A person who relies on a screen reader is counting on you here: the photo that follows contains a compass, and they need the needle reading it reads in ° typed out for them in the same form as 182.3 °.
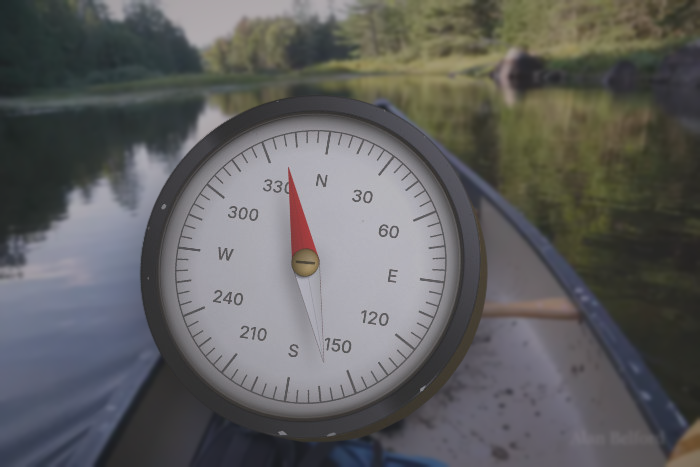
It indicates 340 °
